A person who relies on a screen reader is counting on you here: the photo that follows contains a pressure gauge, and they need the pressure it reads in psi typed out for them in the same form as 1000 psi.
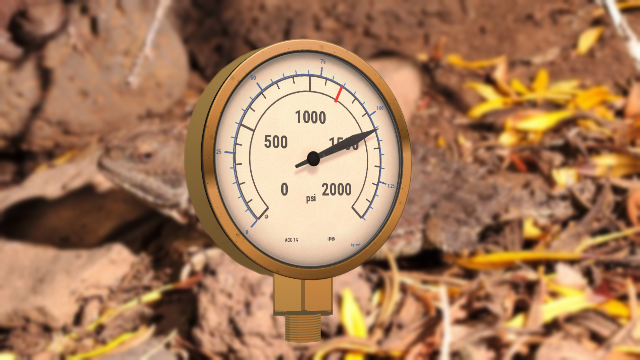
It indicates 1500 psi
